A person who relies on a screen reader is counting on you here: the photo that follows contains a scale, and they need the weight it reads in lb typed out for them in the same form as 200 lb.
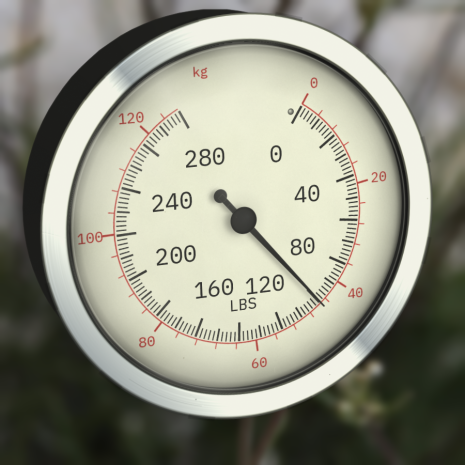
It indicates 100 lb
